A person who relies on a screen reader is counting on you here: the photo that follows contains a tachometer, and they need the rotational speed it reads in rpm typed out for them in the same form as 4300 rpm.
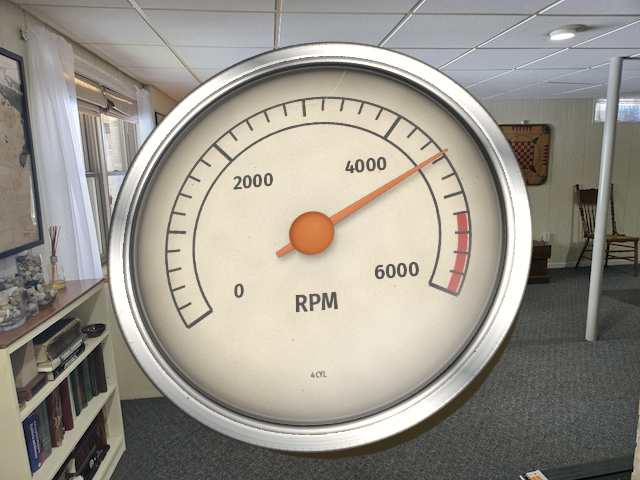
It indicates 4600 rpm
